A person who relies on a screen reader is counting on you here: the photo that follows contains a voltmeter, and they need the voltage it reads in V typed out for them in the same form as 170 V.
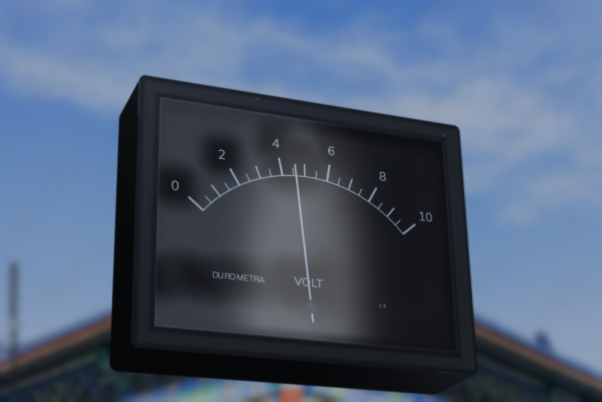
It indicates 4.5 V
